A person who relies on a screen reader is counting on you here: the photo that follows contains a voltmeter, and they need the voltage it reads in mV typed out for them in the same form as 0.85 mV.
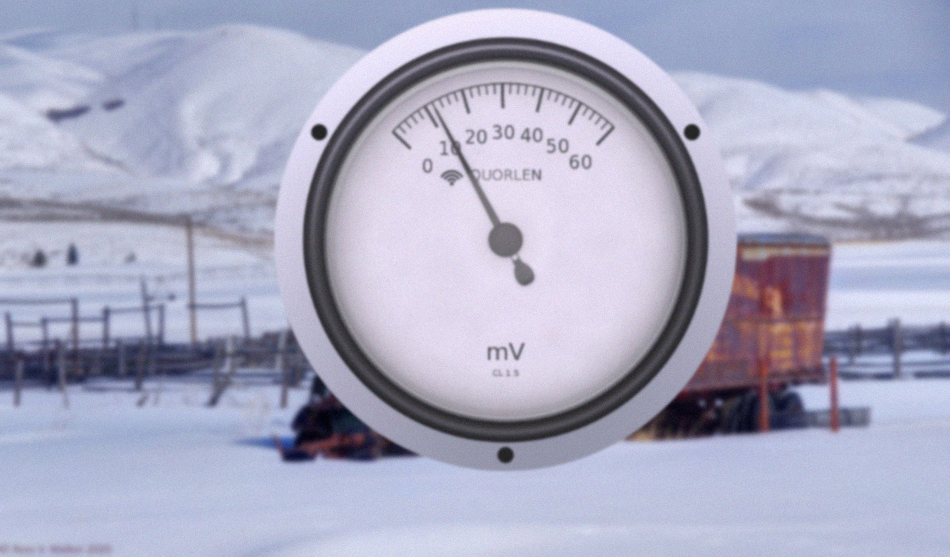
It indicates 12 mV
